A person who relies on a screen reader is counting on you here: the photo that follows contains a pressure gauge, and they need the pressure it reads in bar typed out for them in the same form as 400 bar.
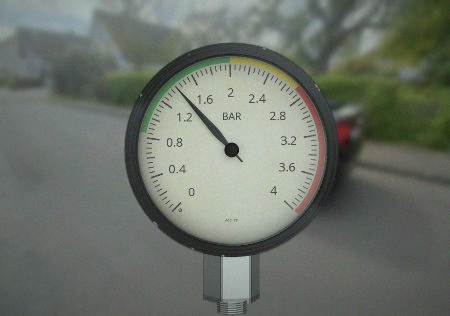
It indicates 1.4 bar
